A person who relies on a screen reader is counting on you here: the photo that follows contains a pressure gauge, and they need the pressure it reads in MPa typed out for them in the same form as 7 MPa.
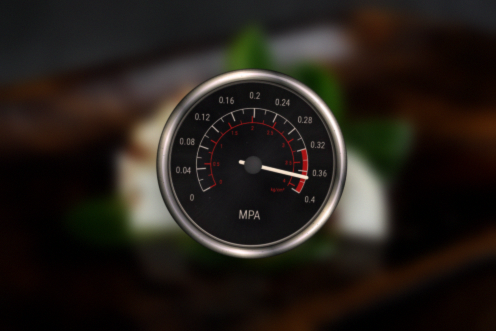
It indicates 0.37 MPa
